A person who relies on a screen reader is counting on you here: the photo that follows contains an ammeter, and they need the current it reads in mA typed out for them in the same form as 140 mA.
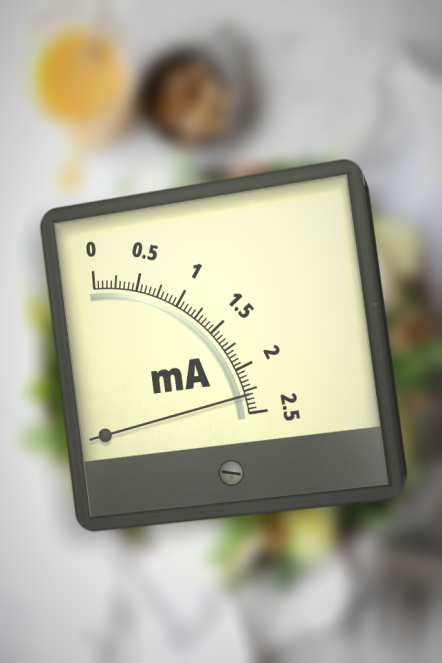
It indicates 2.3 mA
